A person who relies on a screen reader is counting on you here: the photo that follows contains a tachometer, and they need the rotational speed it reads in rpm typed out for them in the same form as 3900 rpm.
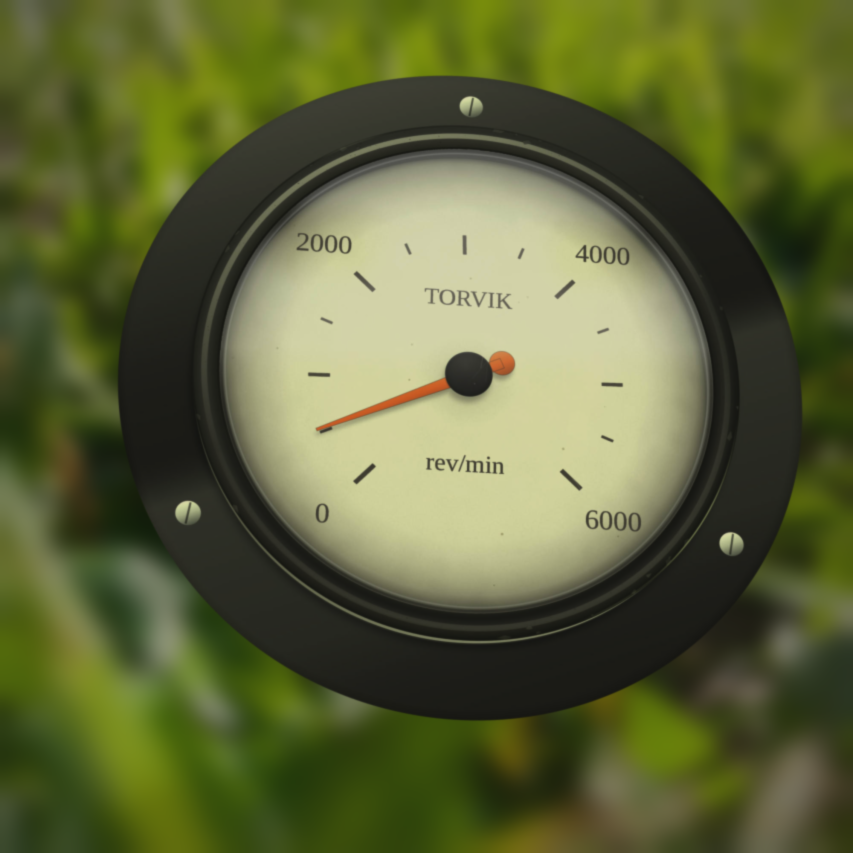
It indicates 500 rpm
